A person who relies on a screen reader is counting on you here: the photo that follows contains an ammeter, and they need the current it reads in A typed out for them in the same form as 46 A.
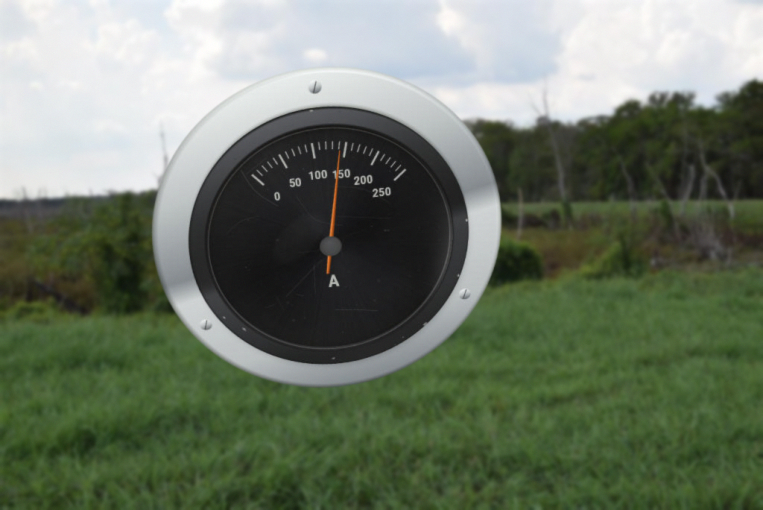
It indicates 140 A
